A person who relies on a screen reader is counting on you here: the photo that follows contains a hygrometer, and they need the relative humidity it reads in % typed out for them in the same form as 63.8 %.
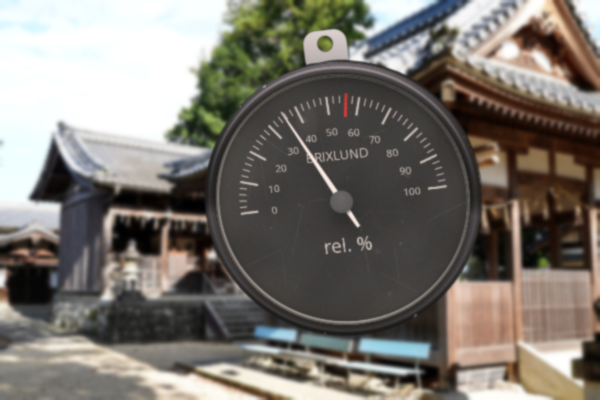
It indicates 36 %
